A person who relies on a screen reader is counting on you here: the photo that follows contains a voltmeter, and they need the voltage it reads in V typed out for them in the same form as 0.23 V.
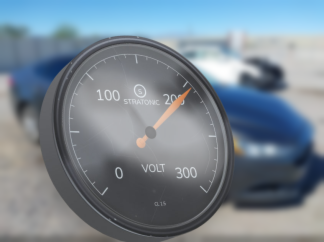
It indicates 205 V
